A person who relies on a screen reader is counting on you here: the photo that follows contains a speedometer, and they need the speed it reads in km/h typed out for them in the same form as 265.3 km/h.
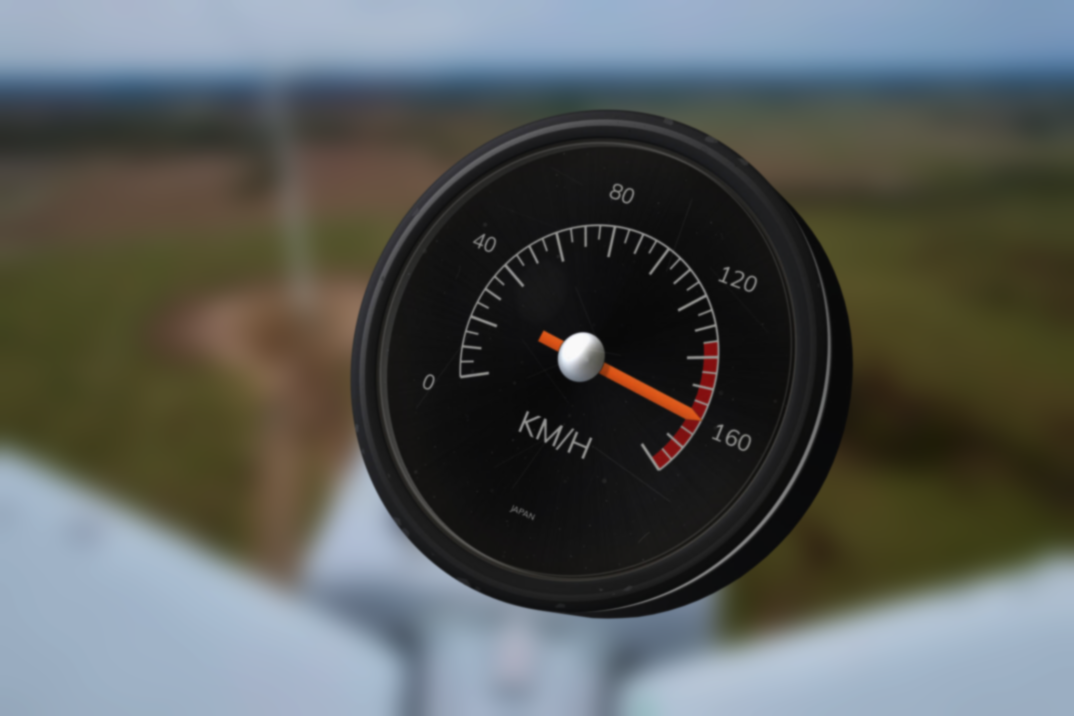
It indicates 160 km/h
